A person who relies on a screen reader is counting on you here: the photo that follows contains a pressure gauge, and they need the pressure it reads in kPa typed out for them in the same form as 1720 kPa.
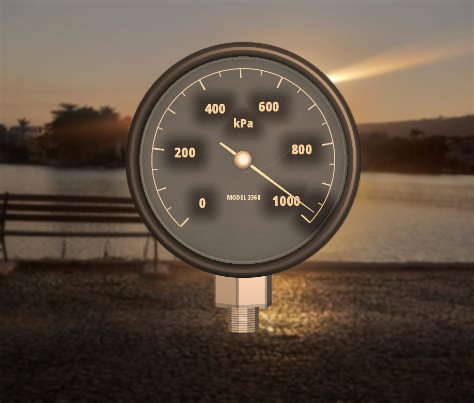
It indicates 975 kPa
